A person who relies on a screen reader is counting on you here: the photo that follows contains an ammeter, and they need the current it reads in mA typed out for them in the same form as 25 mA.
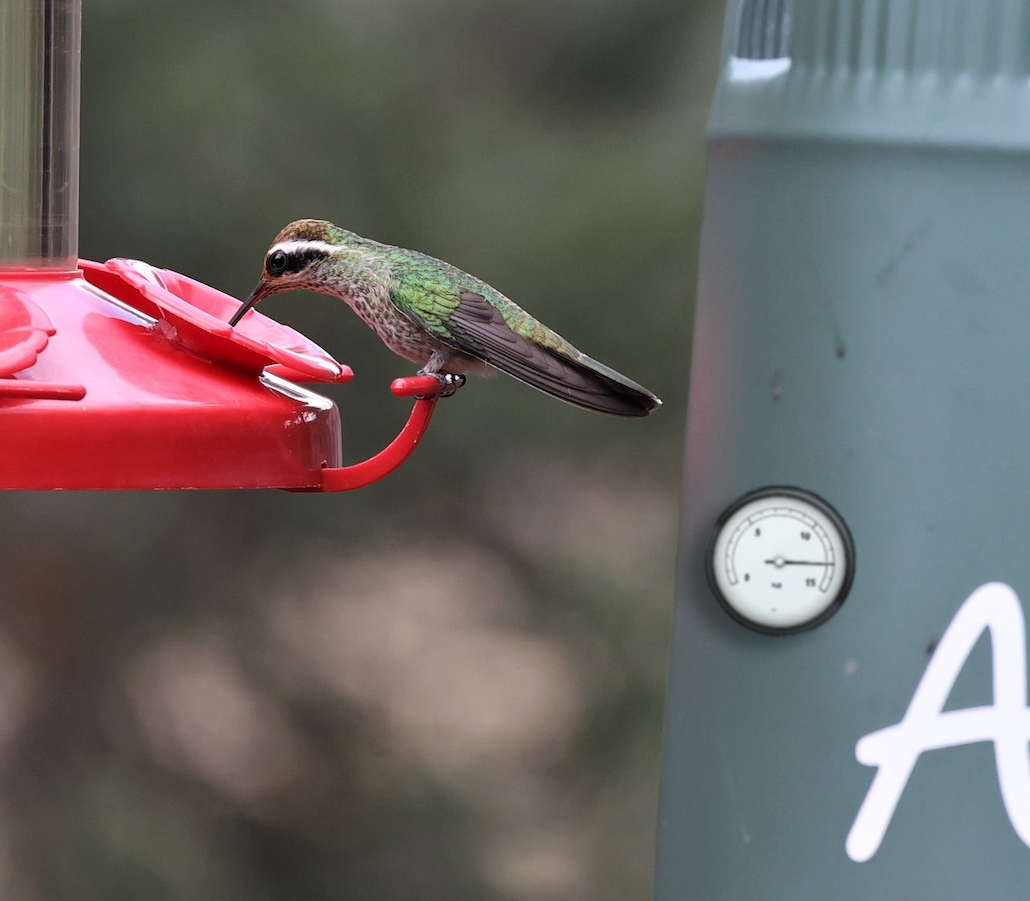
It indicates 13 mA
